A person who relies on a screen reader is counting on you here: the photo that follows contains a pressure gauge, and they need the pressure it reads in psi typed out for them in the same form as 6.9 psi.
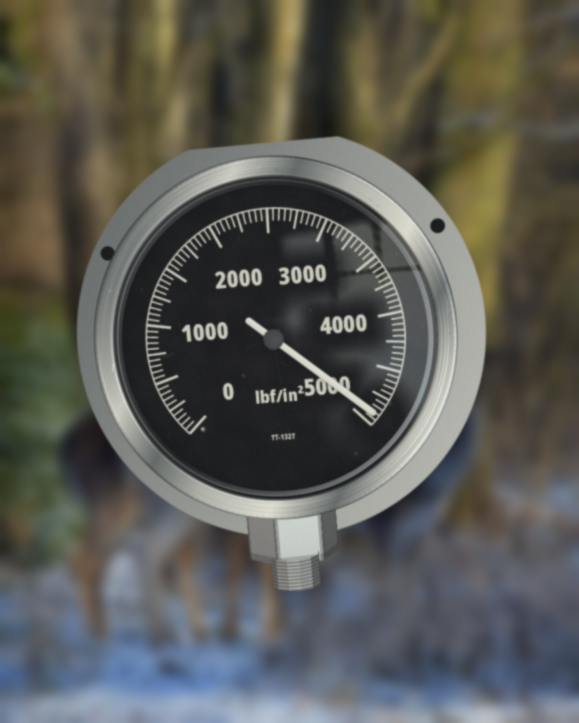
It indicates 4900 psi
